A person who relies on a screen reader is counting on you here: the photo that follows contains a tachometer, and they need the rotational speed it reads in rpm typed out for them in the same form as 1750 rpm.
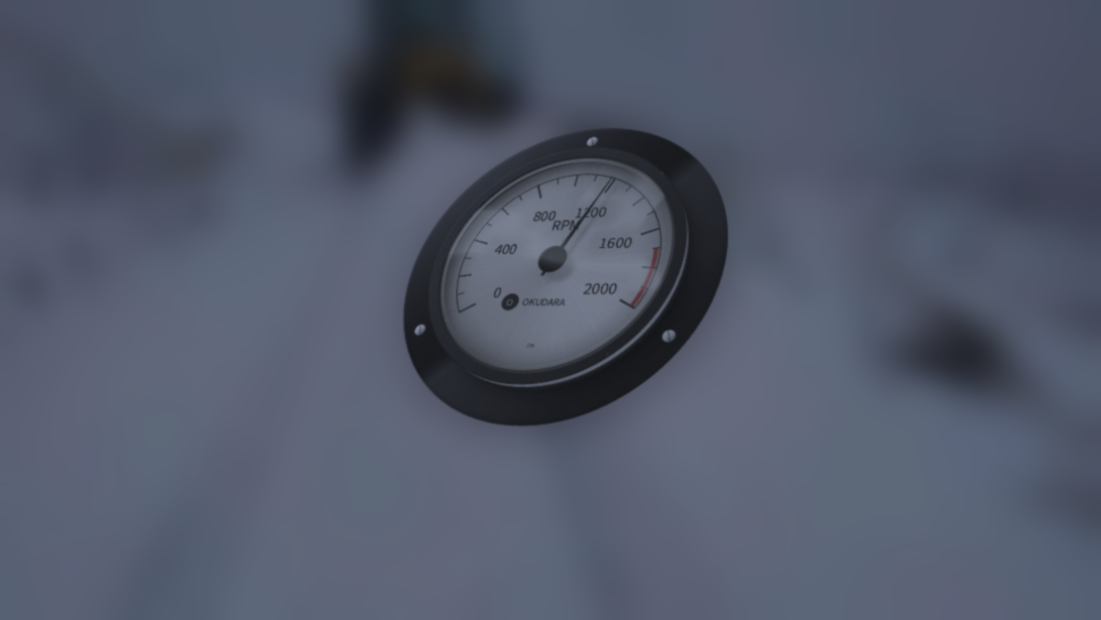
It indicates 1200 rpm
